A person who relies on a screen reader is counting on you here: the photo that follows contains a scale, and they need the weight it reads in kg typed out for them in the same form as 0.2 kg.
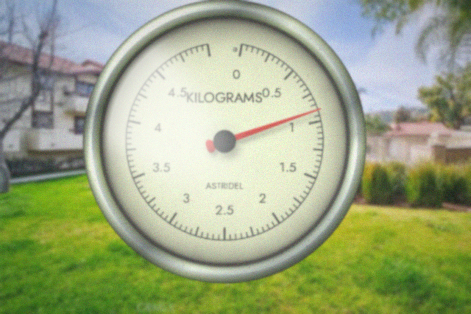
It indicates 0.9 kg
